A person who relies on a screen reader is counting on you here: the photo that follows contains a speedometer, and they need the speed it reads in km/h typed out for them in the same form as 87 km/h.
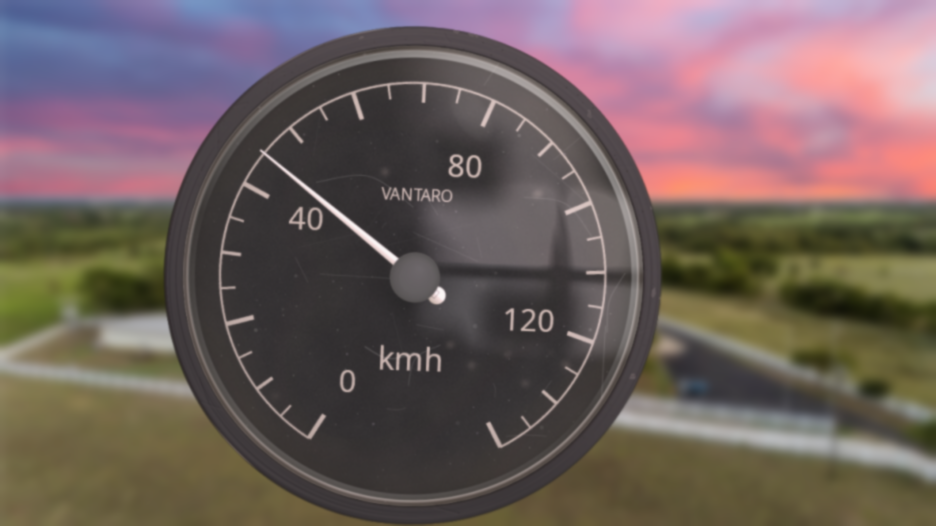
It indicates 45 km/h
